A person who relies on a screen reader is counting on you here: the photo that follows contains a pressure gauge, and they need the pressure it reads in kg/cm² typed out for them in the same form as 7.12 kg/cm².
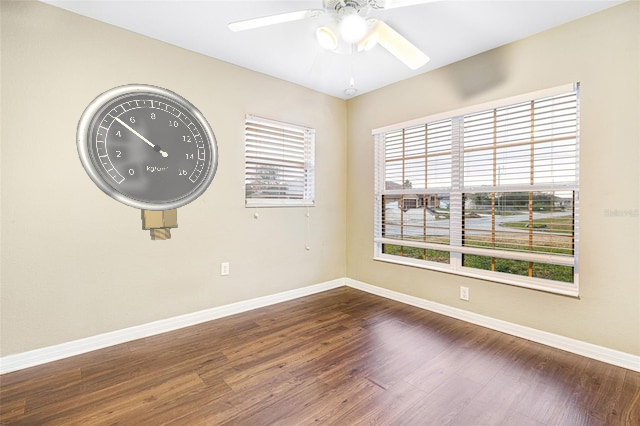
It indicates 5 kg/cm²
